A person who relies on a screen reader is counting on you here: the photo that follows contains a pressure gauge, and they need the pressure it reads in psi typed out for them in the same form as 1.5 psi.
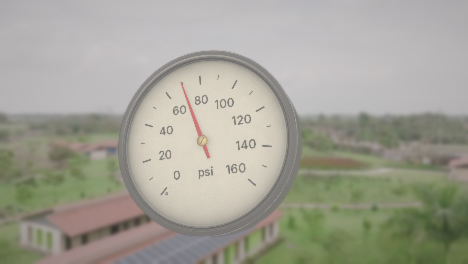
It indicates 70 psi
